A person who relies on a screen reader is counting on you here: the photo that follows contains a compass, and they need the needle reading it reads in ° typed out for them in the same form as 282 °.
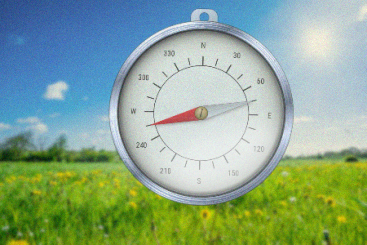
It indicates 255 °
